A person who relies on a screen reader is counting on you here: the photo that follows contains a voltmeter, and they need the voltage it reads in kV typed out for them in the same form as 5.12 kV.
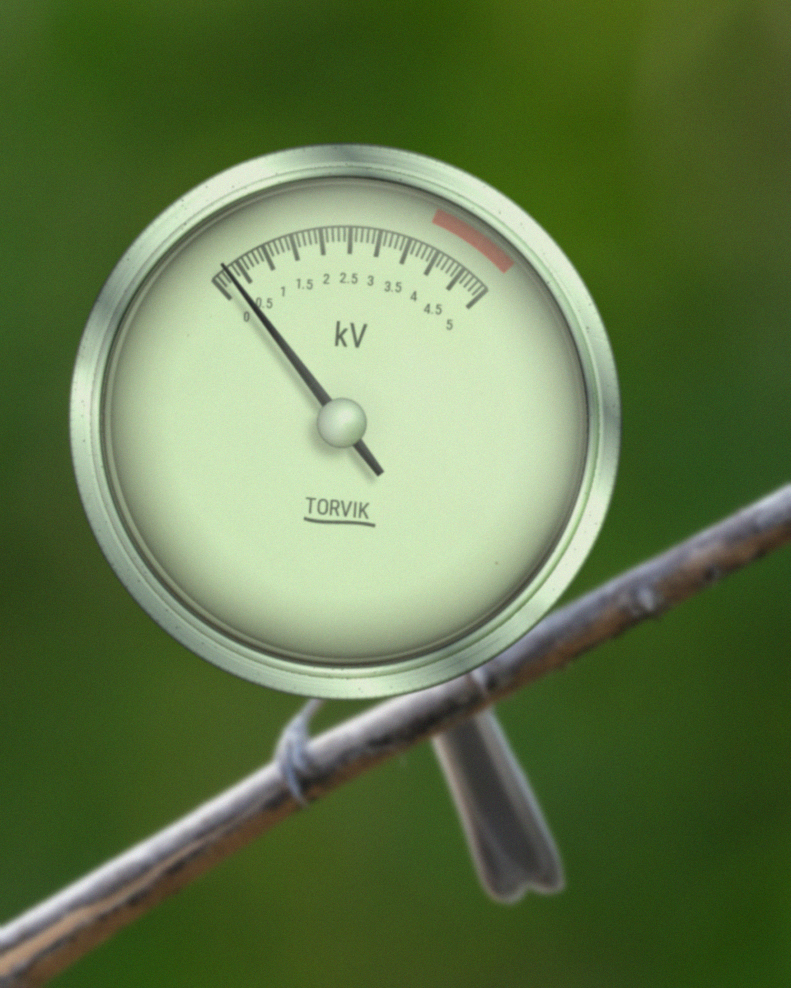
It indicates 0.3 kV
